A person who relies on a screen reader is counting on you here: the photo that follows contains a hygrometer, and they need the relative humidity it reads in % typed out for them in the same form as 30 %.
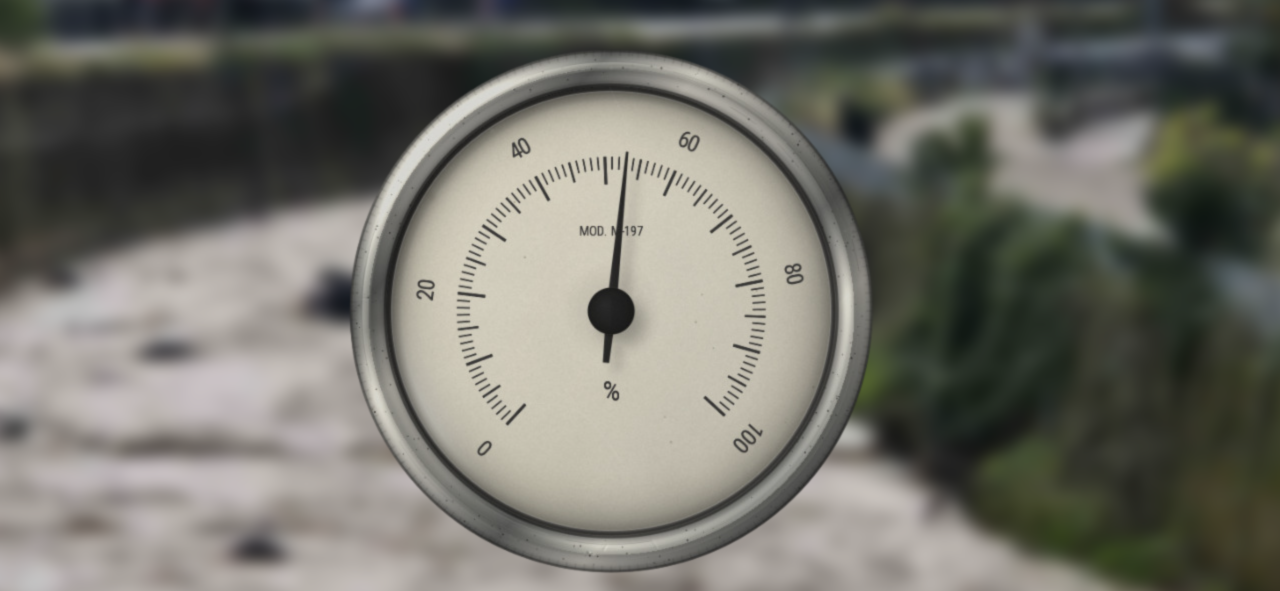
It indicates 53 %
